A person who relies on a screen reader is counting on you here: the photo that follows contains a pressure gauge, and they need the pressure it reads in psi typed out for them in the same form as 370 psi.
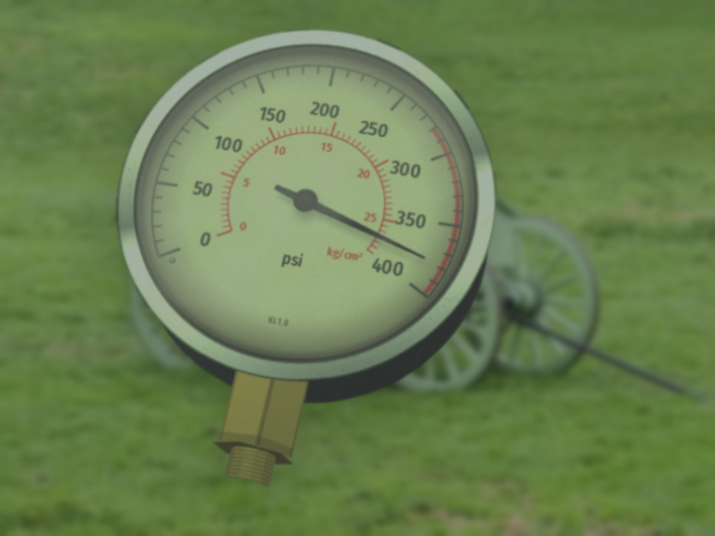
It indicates 380 psi
